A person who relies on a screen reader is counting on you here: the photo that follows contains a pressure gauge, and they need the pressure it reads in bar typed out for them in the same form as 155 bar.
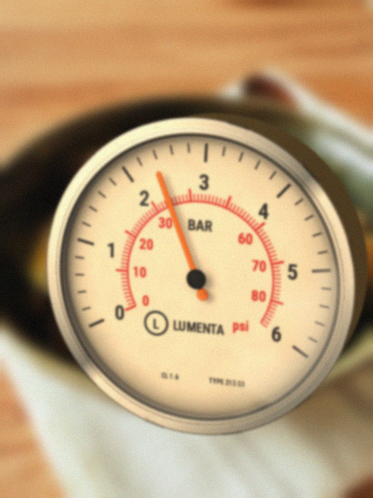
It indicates 2.4 bar
